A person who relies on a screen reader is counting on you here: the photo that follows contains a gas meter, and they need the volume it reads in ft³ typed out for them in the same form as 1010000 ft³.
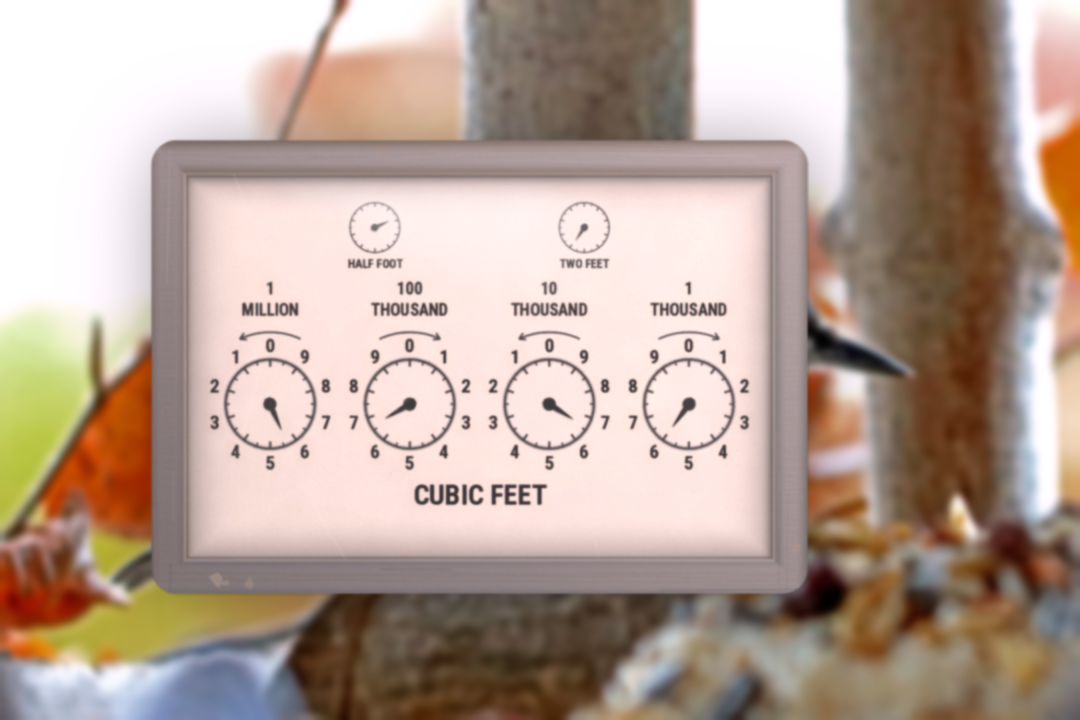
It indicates 566600 ft³
